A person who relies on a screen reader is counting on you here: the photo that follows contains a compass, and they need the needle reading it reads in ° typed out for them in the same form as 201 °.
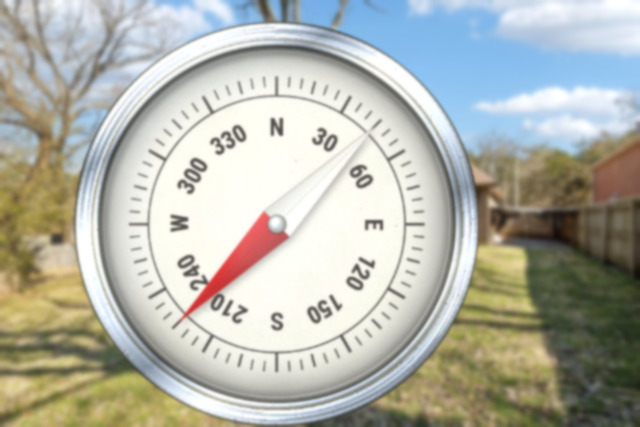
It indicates 225 °
